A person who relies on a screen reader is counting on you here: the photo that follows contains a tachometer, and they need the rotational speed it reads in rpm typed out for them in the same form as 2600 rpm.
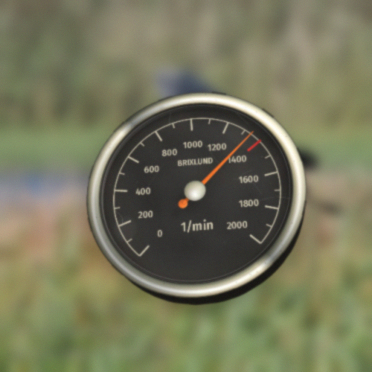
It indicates 1350 rpm
